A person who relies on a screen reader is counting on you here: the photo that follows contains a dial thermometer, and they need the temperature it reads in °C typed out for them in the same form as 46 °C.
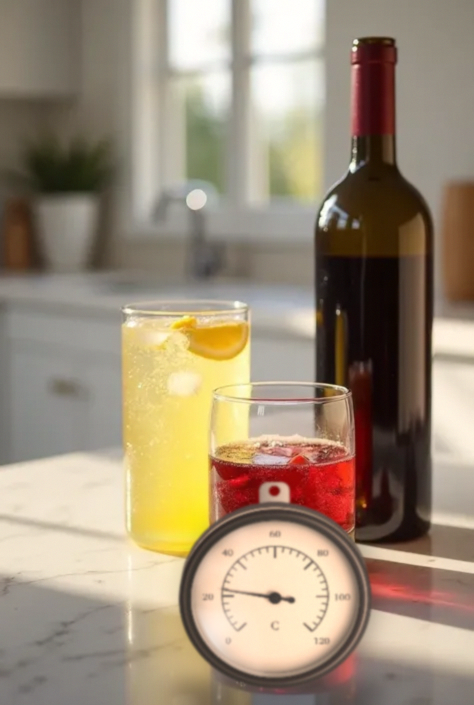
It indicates 24 °C
